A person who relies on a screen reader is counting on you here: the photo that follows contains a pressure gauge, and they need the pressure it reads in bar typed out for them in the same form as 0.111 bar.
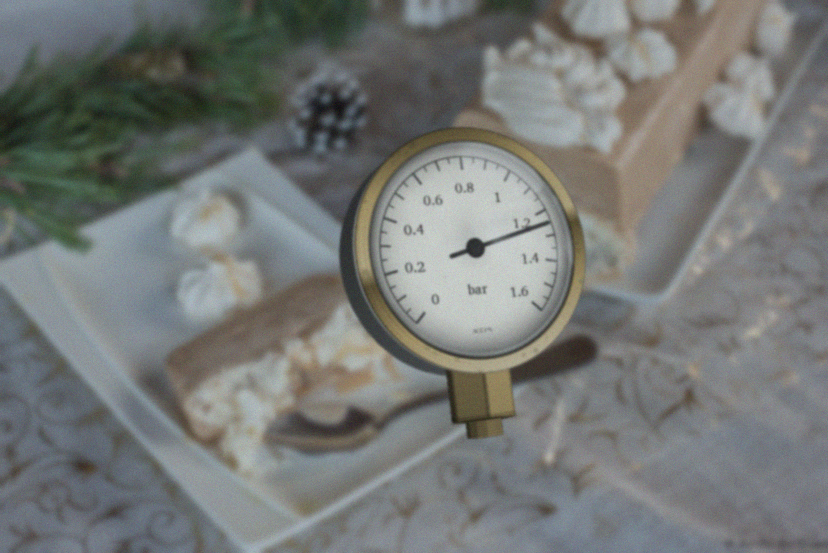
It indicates 1.25 bar
